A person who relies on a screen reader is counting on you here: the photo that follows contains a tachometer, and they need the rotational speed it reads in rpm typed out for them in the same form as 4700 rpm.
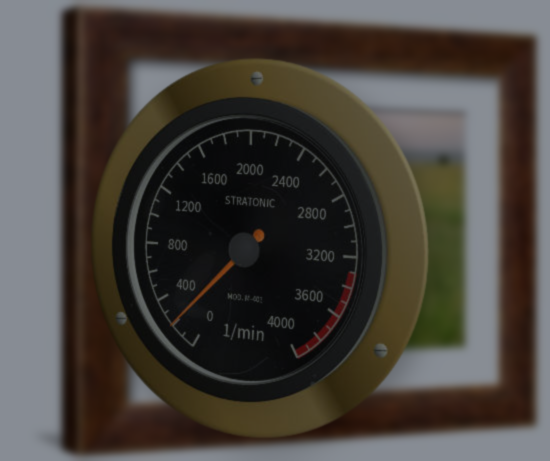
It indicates 200 rpm
